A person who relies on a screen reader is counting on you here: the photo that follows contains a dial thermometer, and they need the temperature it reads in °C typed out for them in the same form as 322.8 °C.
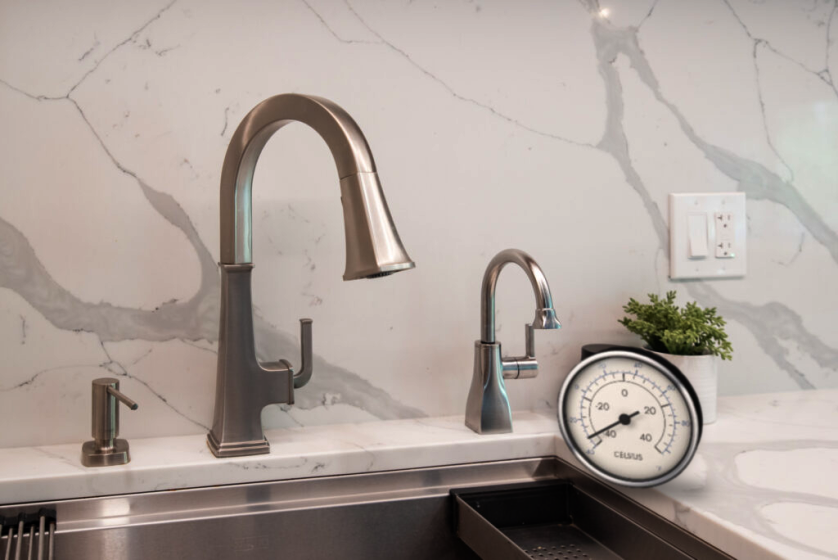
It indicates -36 °C
